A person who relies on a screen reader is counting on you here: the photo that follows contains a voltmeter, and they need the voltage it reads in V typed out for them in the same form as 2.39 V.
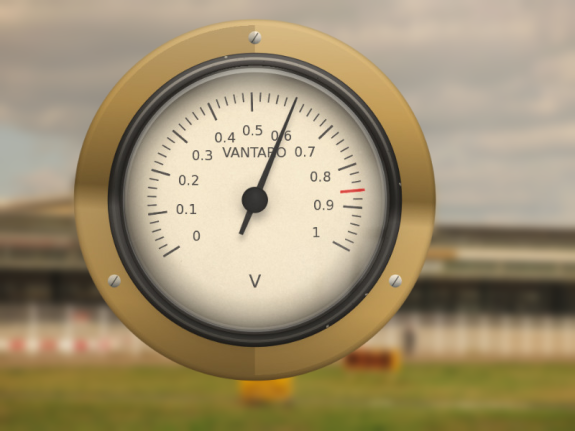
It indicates 0.6 V
